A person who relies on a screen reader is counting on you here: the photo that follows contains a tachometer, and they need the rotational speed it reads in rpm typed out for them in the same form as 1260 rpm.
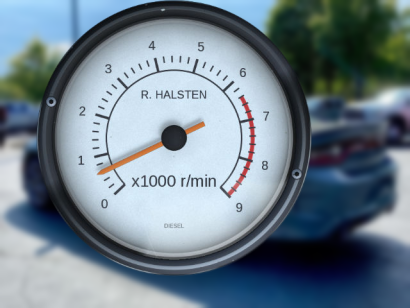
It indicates 600 rpm
